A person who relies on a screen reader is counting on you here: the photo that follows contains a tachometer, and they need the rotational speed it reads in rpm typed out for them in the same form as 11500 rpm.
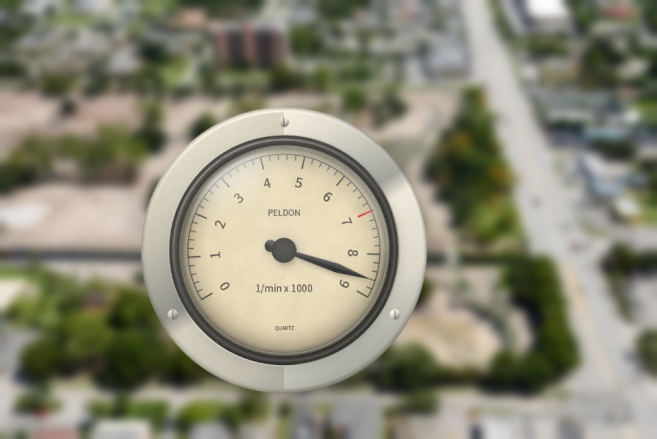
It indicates 8600 rpm
